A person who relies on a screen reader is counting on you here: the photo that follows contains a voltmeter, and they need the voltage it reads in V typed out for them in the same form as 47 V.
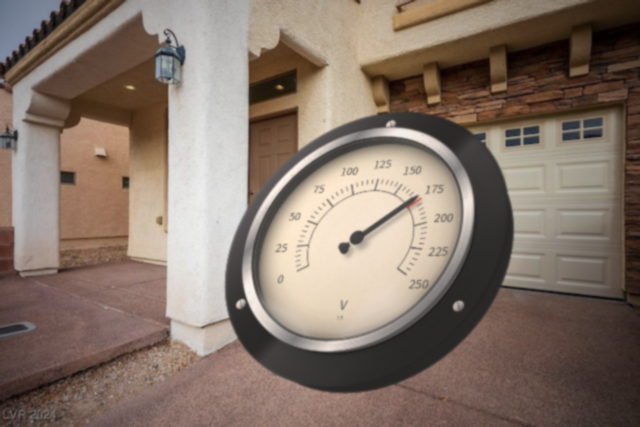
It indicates 175 V
